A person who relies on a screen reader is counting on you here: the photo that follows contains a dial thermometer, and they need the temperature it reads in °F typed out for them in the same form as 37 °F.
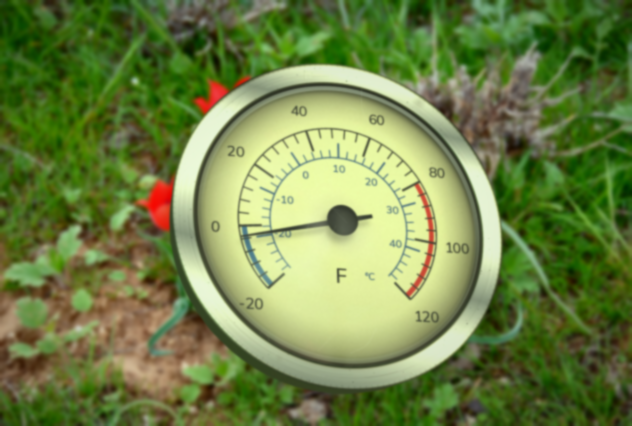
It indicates -4 °F
